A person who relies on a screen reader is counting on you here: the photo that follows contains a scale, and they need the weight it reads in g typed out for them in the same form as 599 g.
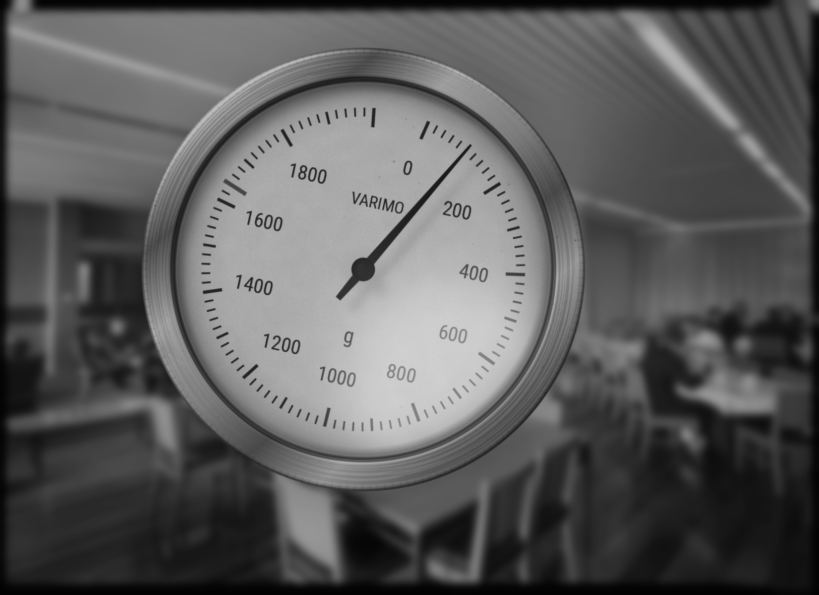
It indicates 100 g
